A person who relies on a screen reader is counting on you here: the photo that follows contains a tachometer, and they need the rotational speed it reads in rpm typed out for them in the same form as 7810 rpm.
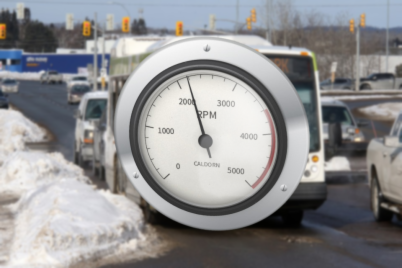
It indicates 2200 rpm
